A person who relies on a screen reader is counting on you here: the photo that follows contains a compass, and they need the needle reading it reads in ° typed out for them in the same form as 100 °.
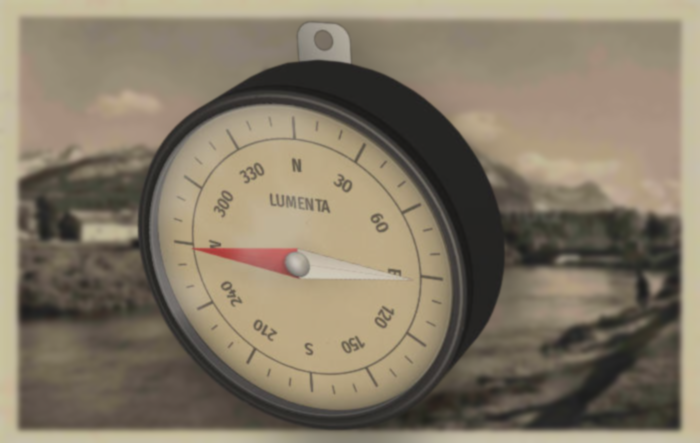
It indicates 270 °
